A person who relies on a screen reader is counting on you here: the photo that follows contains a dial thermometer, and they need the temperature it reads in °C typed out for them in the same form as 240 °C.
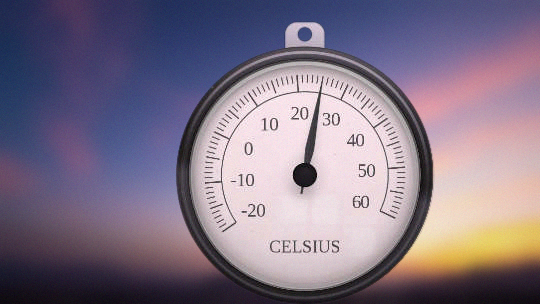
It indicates 25 °C
